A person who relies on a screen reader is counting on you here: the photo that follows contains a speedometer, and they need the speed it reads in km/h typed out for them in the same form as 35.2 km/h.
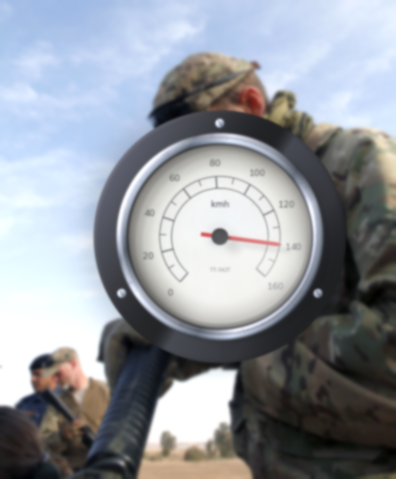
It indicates 140 km/h
